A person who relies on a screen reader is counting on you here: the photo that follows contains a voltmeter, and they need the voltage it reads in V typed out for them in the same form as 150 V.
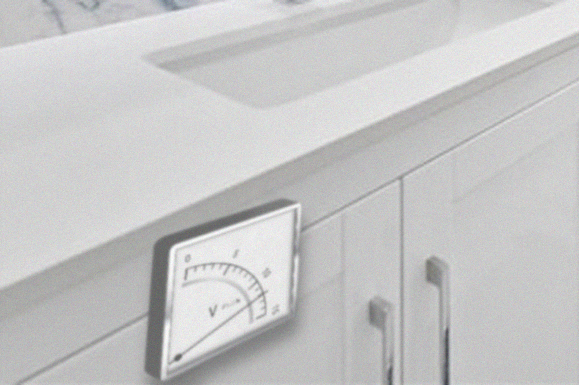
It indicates 12 V
